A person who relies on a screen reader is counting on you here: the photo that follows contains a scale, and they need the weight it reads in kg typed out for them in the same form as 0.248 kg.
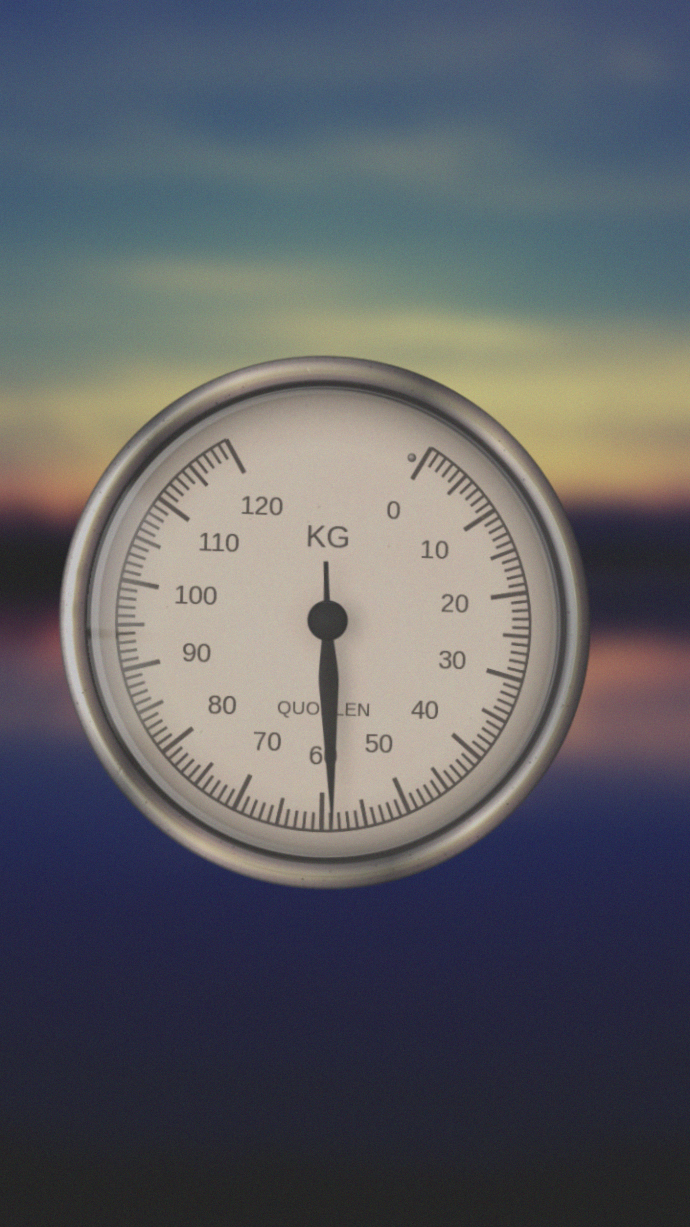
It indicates 59 kg
